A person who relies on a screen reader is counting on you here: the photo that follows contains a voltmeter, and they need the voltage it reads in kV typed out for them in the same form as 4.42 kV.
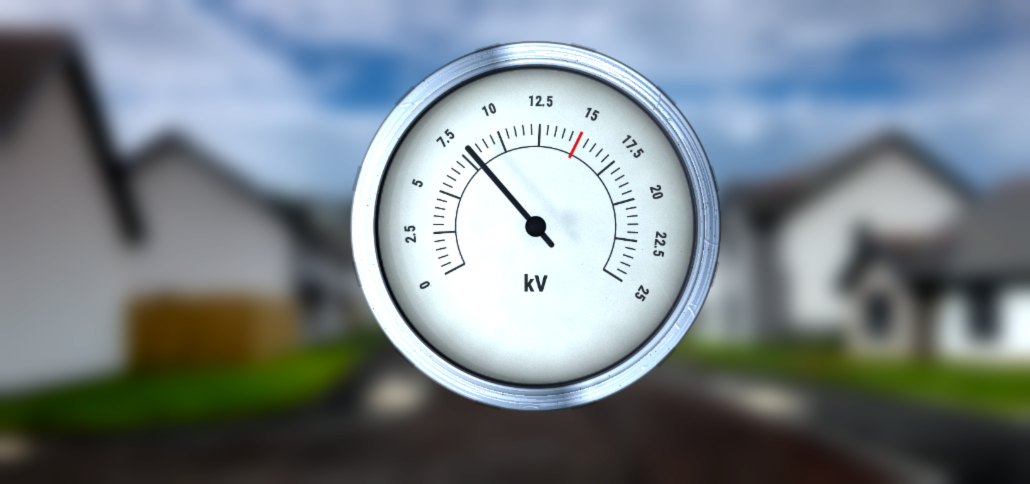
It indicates 8 kV
